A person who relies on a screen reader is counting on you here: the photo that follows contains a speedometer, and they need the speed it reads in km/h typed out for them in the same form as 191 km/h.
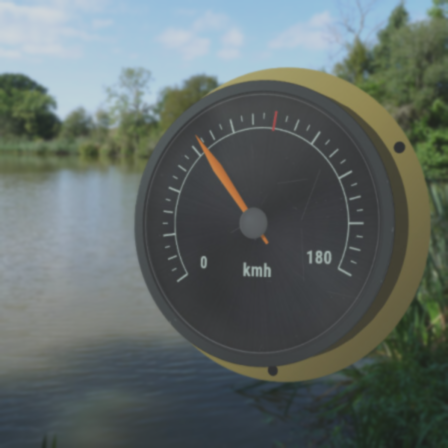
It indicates 65 km/h
